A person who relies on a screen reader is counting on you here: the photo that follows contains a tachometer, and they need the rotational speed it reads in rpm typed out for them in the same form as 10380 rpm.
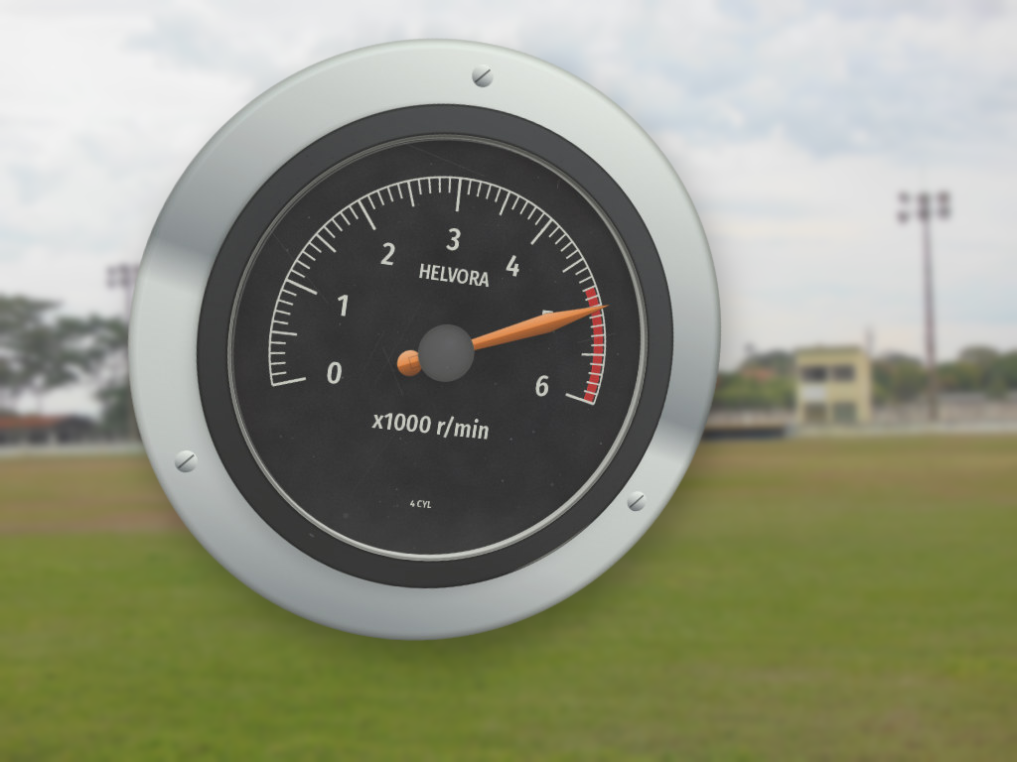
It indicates 5000 rpm
